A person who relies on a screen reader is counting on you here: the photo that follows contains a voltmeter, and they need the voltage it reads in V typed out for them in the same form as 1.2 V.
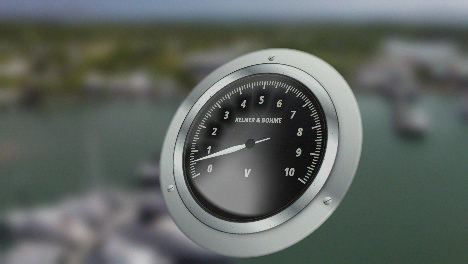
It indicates 0.5 V
